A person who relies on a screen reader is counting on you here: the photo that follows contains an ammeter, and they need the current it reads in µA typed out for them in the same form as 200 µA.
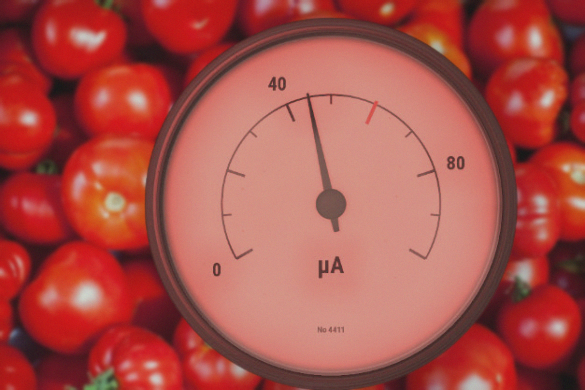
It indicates 45 µA
